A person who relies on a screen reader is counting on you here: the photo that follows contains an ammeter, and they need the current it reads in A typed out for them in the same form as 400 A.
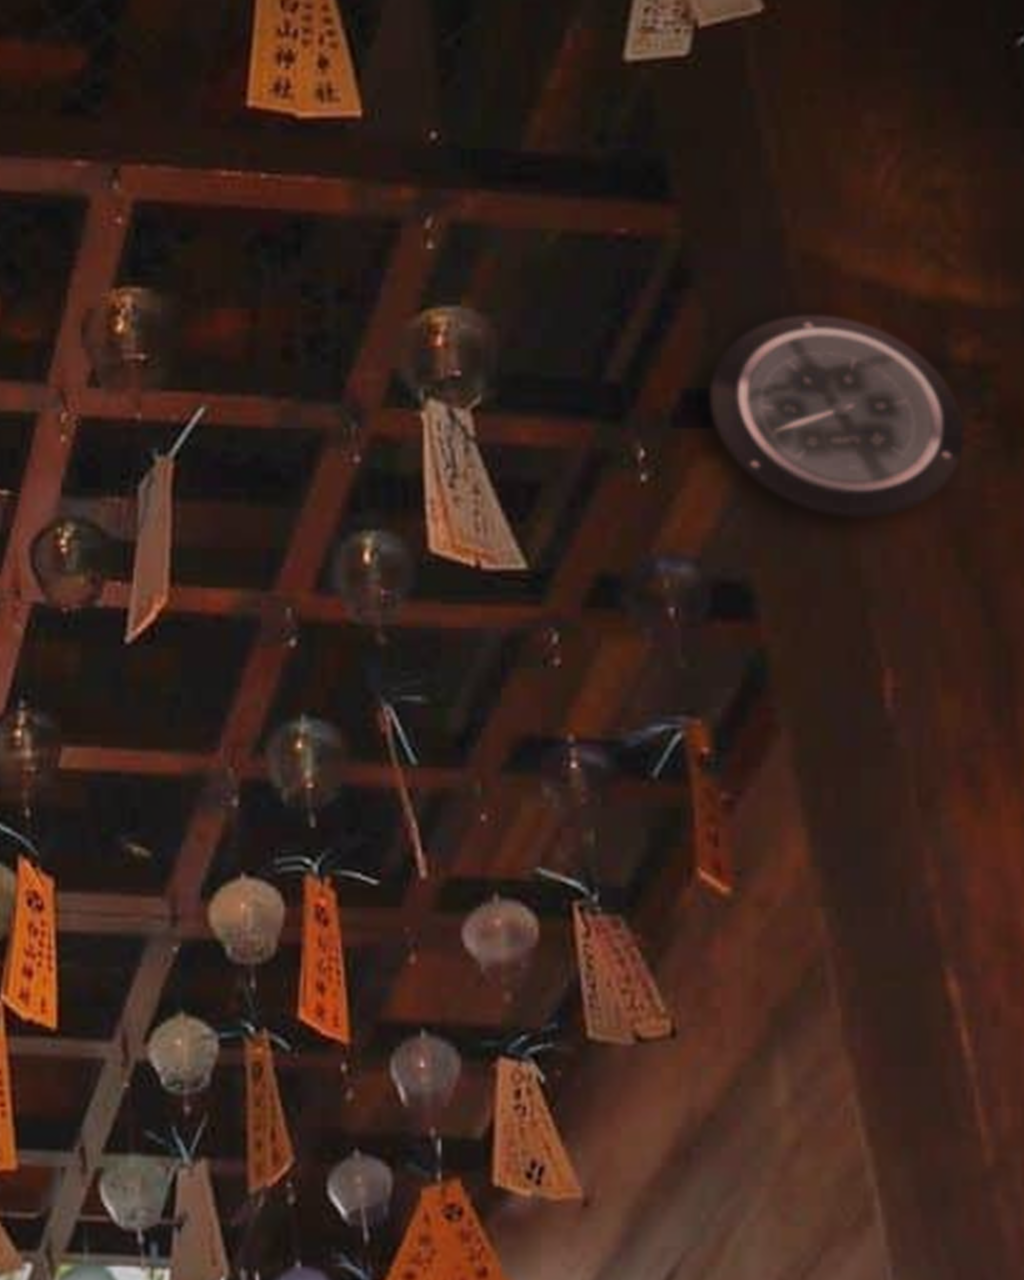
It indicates 1 A
